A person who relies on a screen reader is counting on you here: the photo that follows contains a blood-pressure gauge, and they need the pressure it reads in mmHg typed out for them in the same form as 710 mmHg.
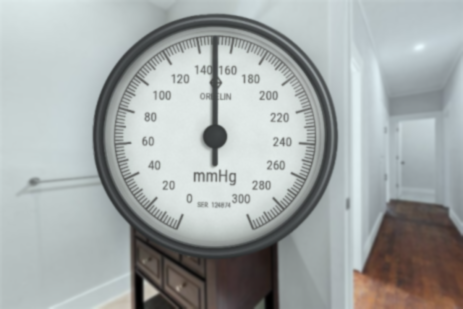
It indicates 150 mmHg
